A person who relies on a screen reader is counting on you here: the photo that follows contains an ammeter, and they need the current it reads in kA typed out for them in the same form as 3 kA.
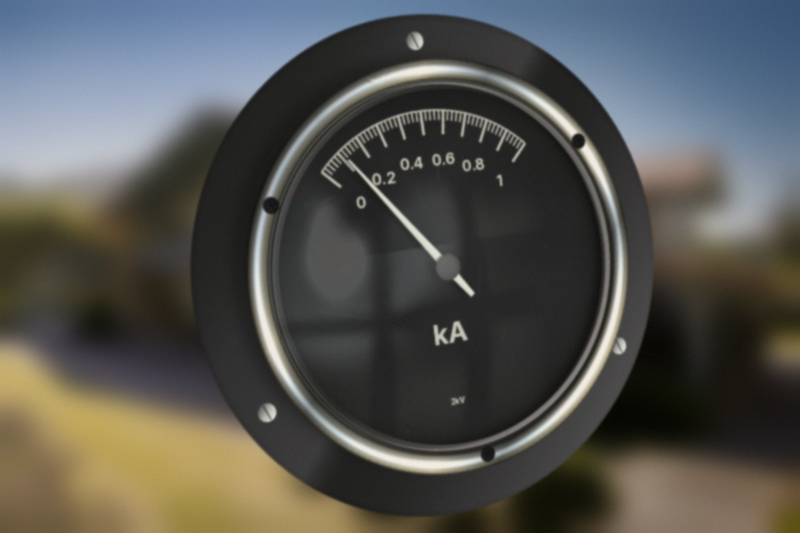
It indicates 0.1 kA
